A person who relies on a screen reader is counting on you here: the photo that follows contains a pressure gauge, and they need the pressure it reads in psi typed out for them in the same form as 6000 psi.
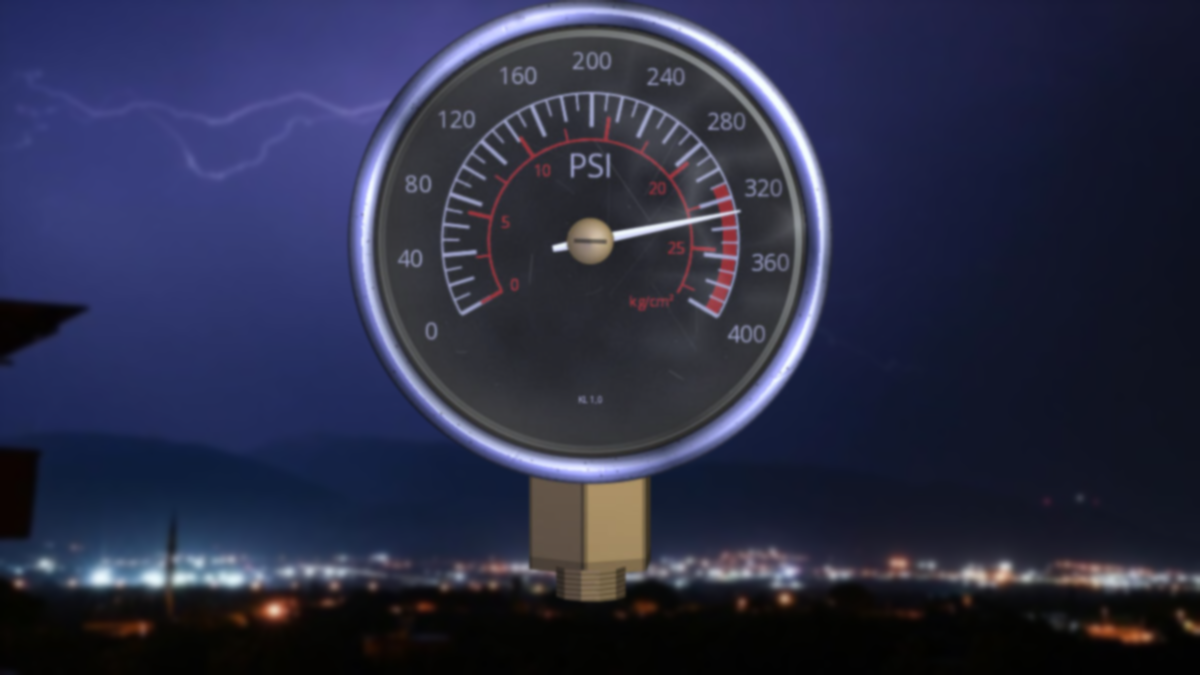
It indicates 330 psi
